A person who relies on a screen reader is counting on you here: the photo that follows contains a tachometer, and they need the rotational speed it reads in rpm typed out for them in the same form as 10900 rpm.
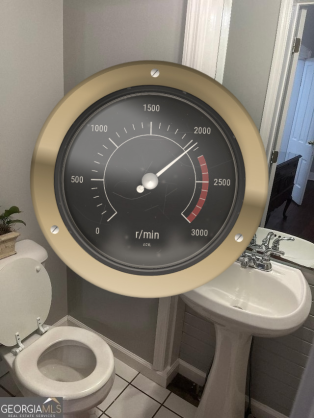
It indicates 2050 rpm
